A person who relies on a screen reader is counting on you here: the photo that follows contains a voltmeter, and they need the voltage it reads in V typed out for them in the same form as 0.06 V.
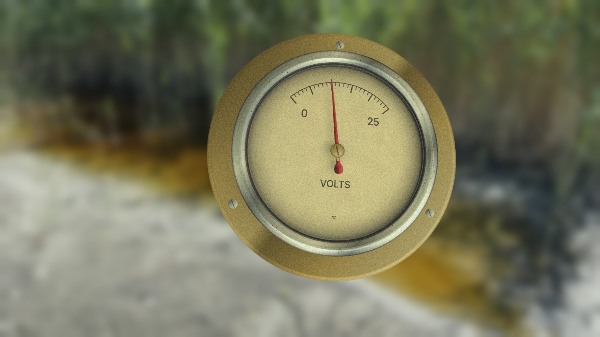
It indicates 10 V
